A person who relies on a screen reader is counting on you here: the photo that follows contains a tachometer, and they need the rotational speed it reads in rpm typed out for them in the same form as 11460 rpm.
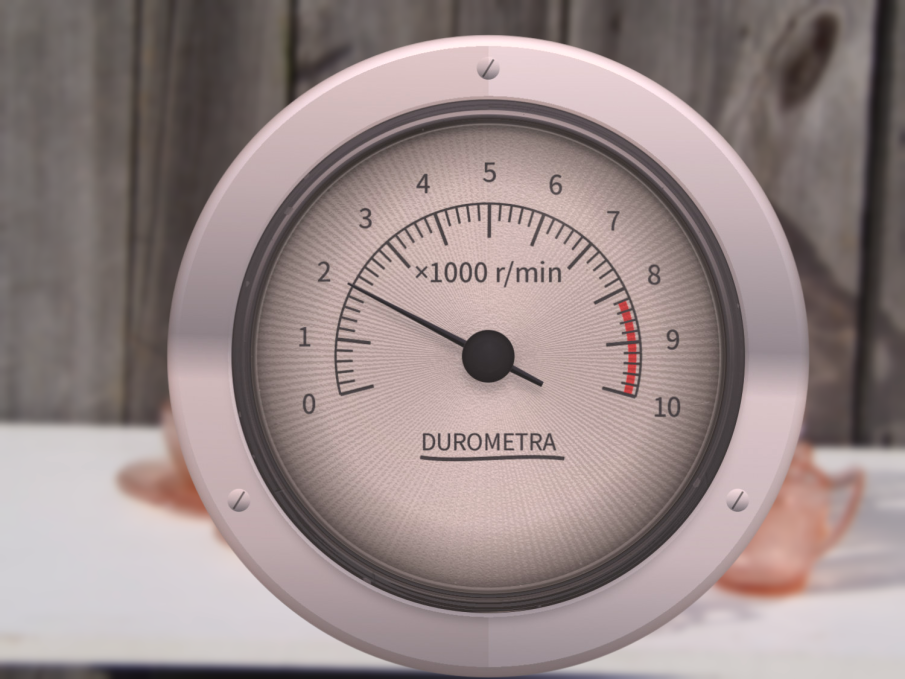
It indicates 2000 rpm
